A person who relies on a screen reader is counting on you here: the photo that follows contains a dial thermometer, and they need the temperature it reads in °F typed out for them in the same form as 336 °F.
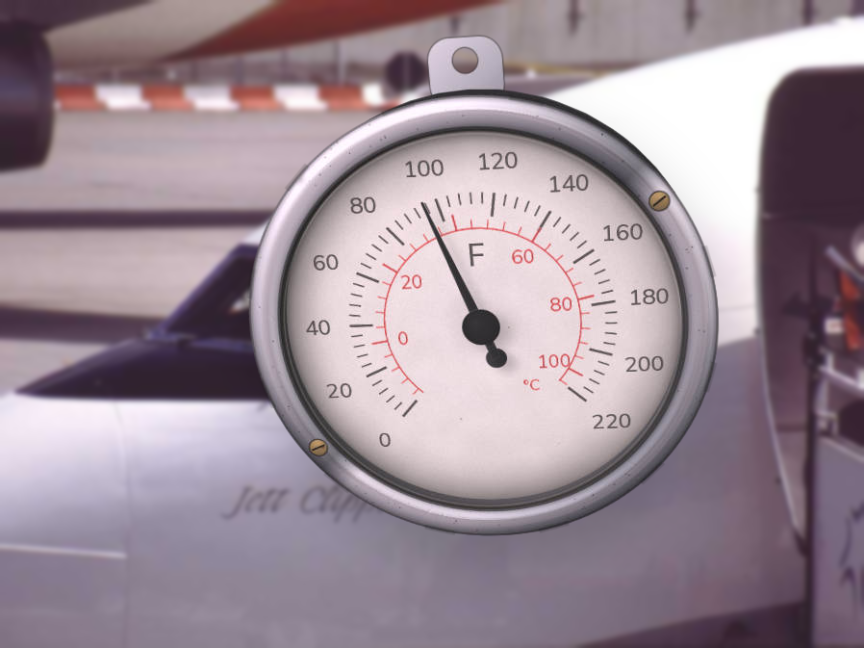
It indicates 96 °F
